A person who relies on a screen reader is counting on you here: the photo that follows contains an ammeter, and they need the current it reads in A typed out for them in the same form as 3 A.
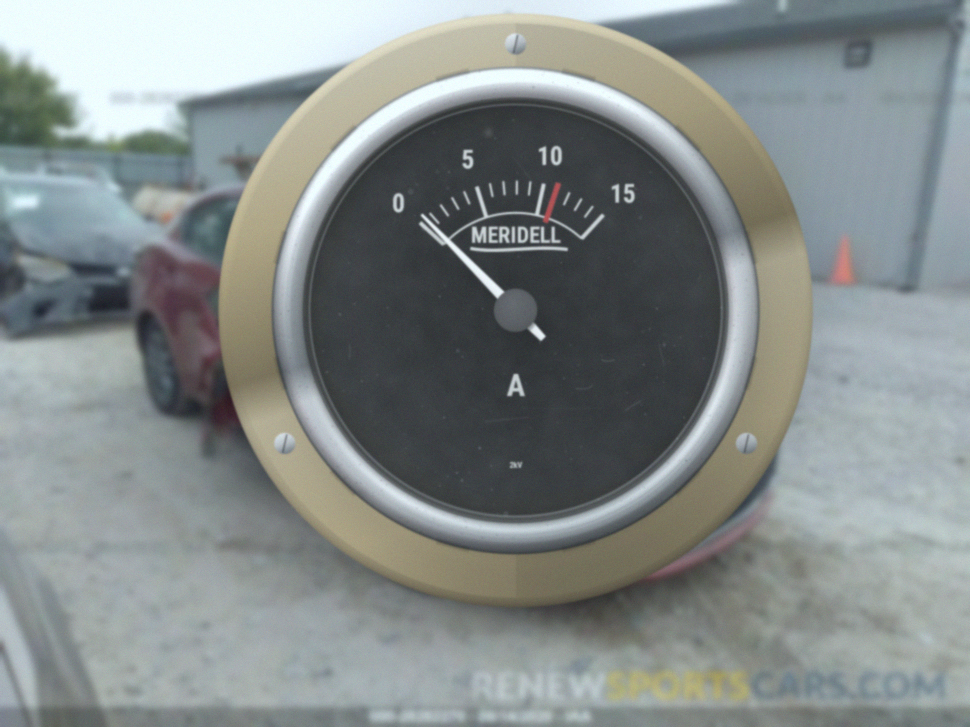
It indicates 0.5 A
